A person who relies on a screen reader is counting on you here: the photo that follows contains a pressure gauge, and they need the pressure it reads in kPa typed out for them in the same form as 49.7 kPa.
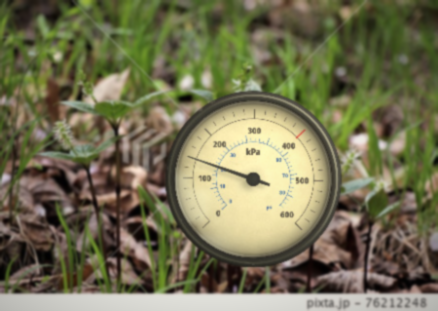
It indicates 140 kPa
